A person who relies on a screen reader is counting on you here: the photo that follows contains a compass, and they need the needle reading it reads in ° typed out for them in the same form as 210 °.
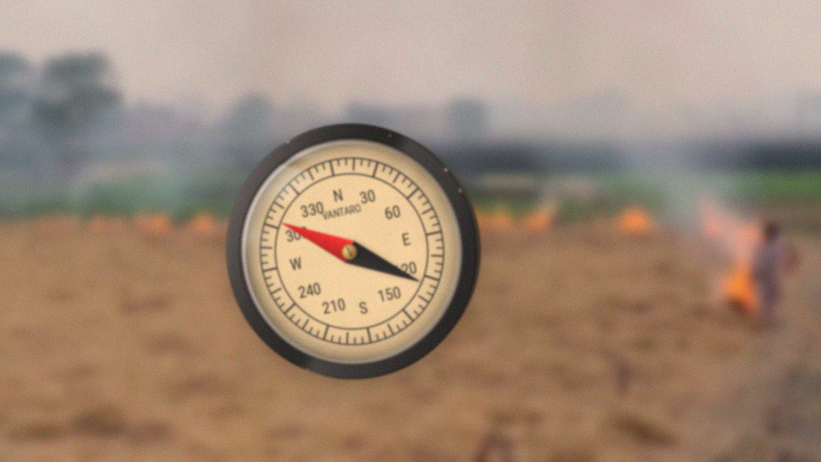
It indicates 305 °
